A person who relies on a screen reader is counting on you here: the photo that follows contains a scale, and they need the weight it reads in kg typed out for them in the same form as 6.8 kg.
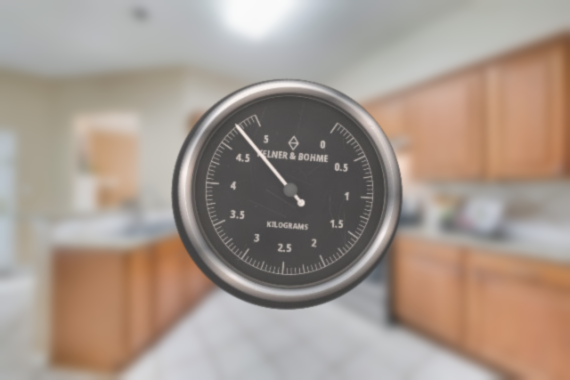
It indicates 4.75 kg
